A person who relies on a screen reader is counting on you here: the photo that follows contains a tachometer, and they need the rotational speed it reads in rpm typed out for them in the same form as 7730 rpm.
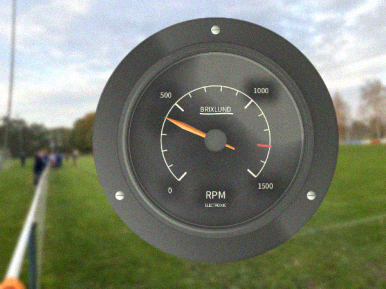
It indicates 400 rpm
